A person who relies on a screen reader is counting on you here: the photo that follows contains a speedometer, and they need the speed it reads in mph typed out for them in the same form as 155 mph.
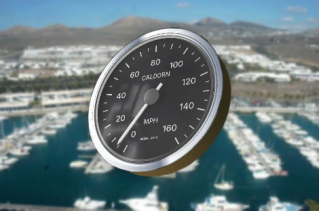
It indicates 5 mph
